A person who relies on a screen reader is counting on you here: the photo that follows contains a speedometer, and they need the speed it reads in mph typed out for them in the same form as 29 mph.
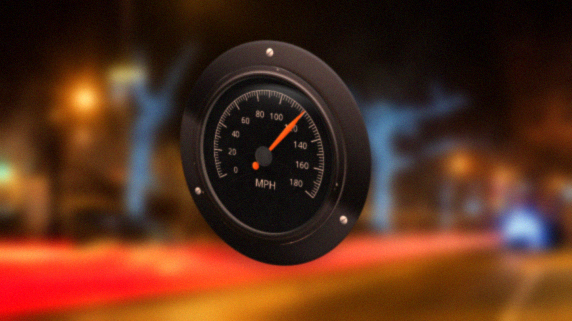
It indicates 120 mph
